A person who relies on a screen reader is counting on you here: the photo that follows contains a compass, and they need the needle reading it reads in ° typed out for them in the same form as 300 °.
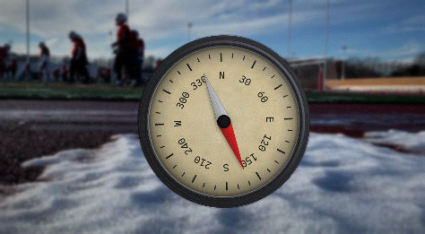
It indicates 160 °
